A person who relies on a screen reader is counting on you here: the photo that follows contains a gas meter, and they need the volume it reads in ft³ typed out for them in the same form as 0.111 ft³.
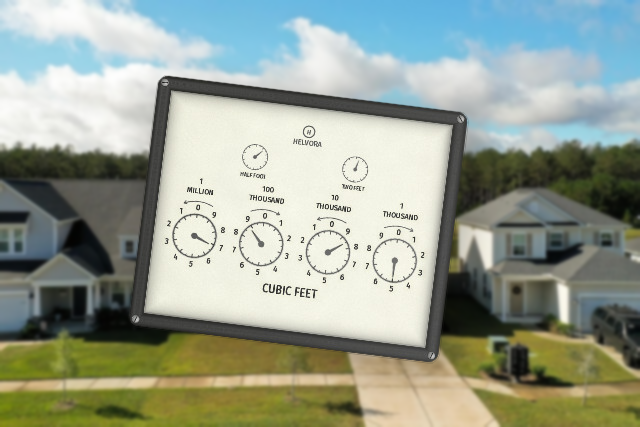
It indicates 688500 ft³
